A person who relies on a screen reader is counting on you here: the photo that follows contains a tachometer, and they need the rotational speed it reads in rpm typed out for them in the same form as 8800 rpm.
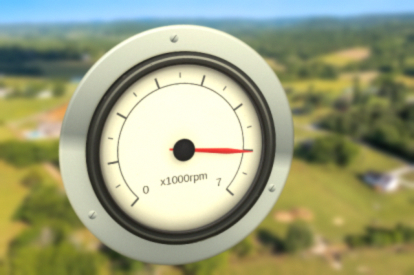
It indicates 6000 rpm
